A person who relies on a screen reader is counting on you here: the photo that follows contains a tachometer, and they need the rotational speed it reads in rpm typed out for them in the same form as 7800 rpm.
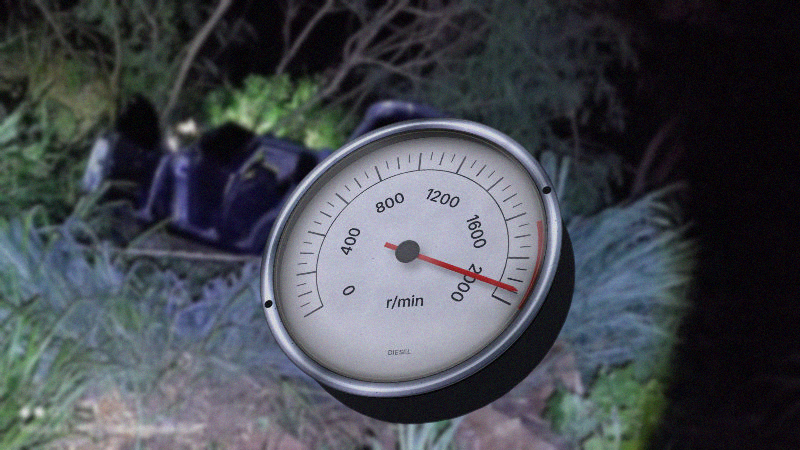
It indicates 1950 rpm
